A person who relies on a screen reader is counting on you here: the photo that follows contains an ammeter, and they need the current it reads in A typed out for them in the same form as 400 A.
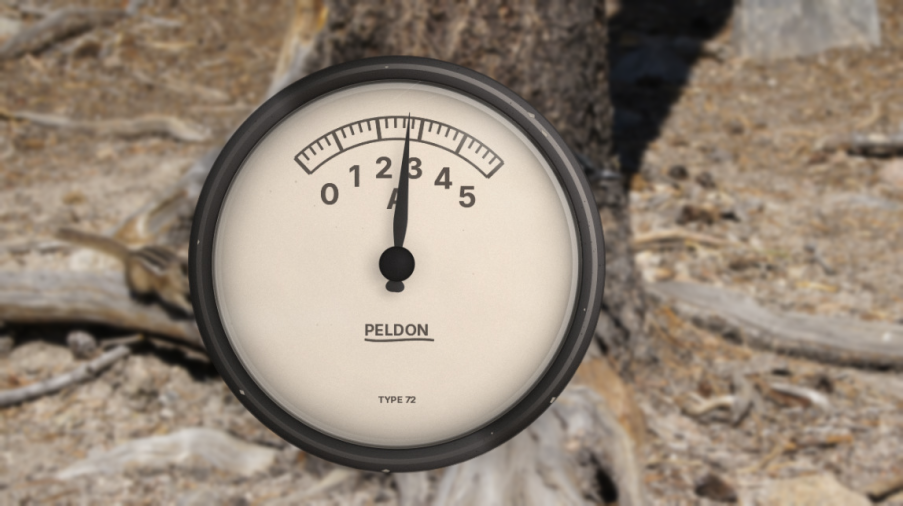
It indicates 2.7 A
